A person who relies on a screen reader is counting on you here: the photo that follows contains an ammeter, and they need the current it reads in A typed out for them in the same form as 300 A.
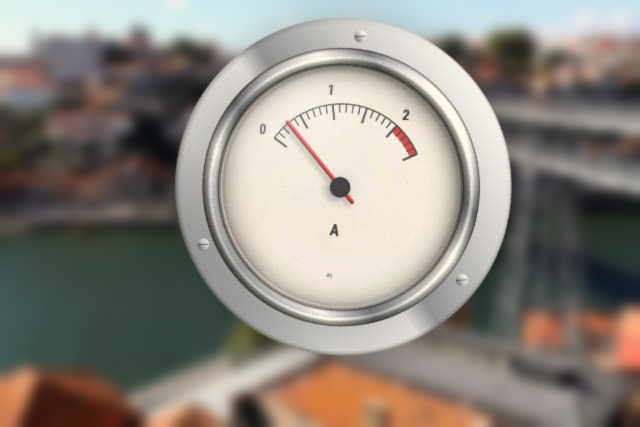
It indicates 0.3 A
